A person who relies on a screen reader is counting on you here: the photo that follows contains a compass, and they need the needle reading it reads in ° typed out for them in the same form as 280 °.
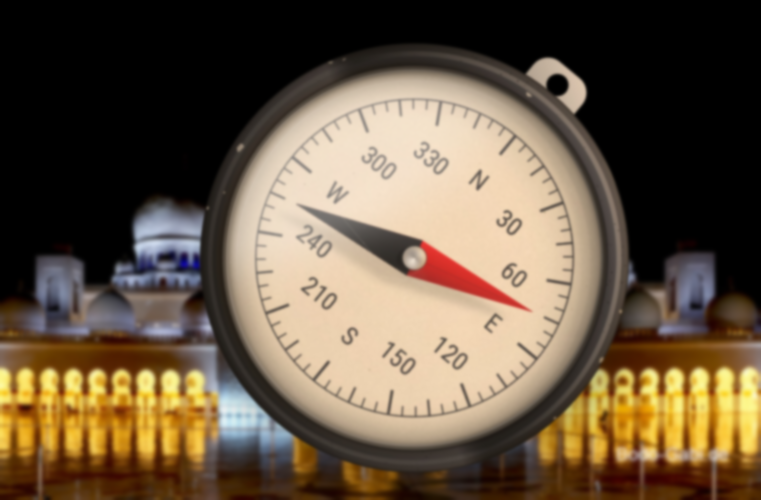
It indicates 75 °
